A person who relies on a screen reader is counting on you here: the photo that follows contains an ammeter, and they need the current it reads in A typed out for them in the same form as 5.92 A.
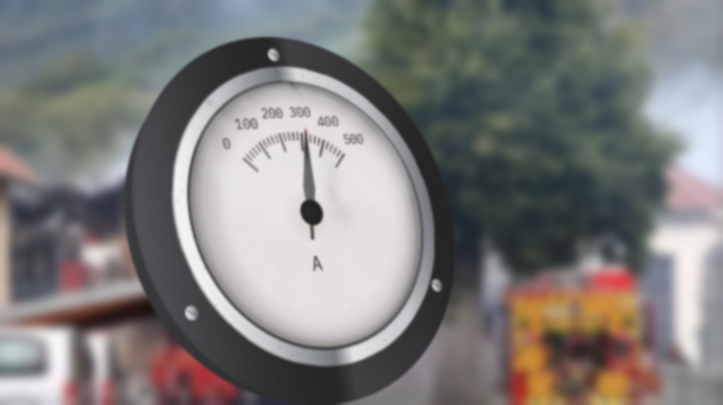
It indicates 300 A
